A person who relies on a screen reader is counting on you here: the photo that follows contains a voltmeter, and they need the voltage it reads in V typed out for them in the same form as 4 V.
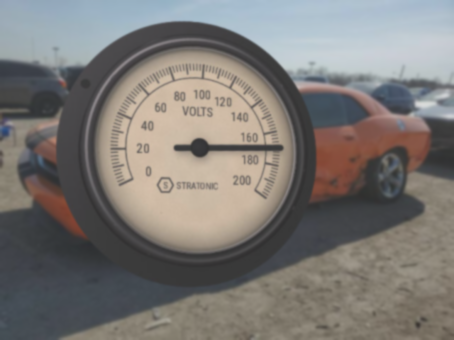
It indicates 170 V
